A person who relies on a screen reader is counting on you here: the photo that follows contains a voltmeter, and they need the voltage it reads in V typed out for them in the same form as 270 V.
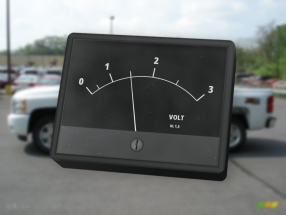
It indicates 1.5 V
